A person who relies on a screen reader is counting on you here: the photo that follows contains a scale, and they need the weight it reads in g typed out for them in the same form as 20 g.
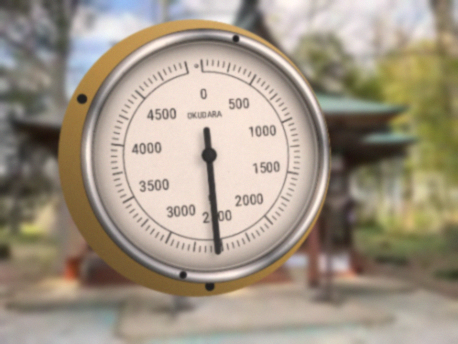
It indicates 2550 g
